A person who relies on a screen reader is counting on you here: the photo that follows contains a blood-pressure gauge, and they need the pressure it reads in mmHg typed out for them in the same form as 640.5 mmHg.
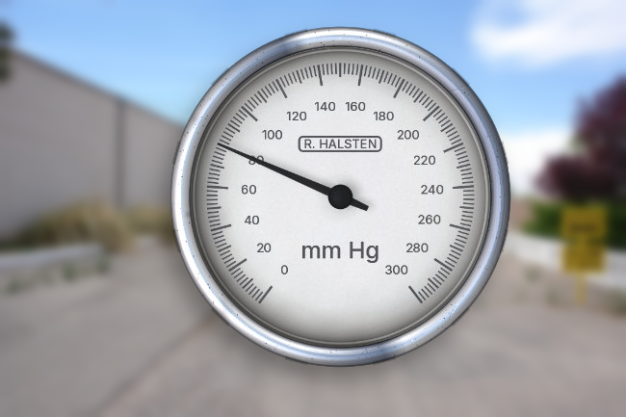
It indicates 80 mmHg
